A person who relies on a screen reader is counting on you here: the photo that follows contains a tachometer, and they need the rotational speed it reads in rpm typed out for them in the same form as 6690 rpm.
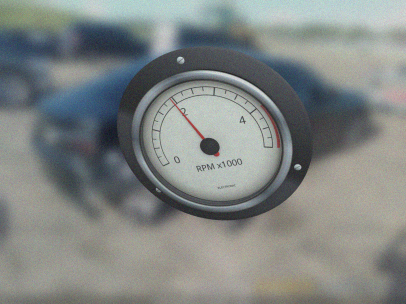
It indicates 2000 rpm
